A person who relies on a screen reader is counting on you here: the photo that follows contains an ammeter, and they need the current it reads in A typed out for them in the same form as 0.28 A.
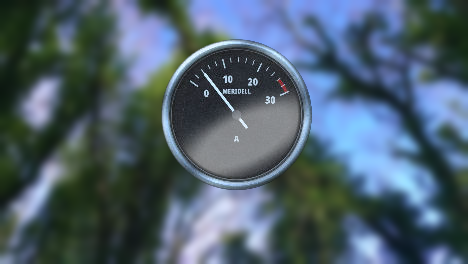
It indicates 4 A
